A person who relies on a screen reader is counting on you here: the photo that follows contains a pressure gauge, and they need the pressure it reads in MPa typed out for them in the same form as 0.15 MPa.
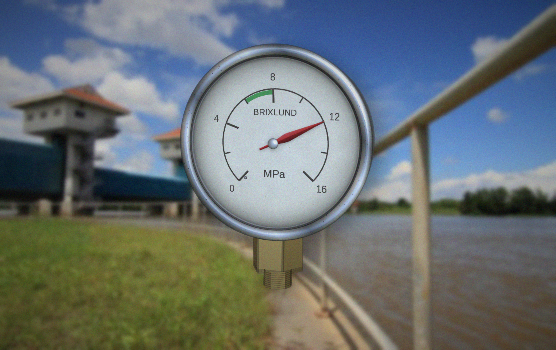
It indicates 12 MPa
